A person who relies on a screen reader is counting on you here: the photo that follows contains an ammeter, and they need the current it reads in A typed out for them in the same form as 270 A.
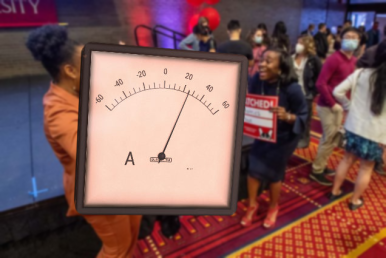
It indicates 25 A
